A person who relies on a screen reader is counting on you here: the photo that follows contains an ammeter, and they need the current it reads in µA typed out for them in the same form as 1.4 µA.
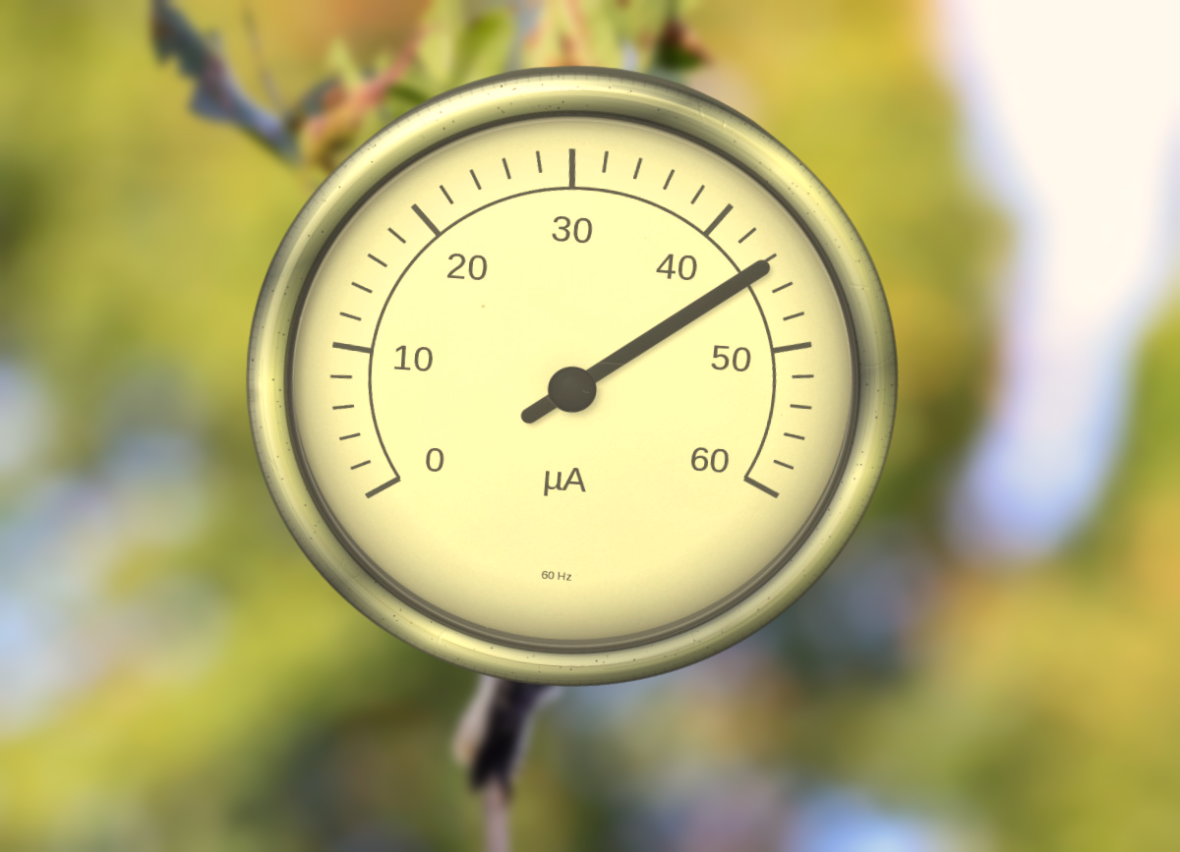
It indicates 44 µA
